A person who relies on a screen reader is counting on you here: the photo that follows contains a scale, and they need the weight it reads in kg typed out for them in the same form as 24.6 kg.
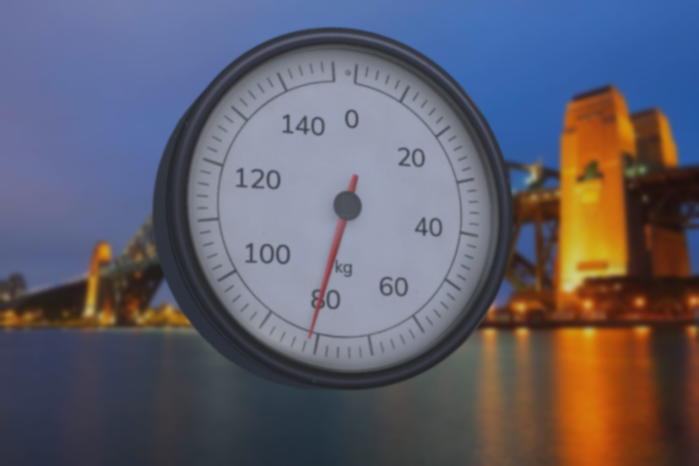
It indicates 82 kg
